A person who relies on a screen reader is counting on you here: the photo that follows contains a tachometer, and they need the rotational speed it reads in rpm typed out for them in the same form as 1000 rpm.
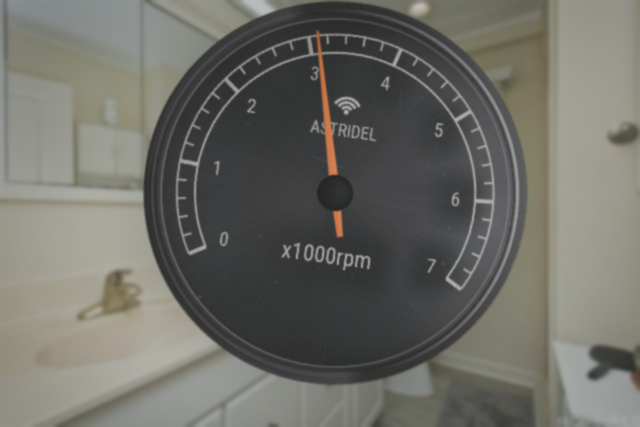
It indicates 3100 rpm
